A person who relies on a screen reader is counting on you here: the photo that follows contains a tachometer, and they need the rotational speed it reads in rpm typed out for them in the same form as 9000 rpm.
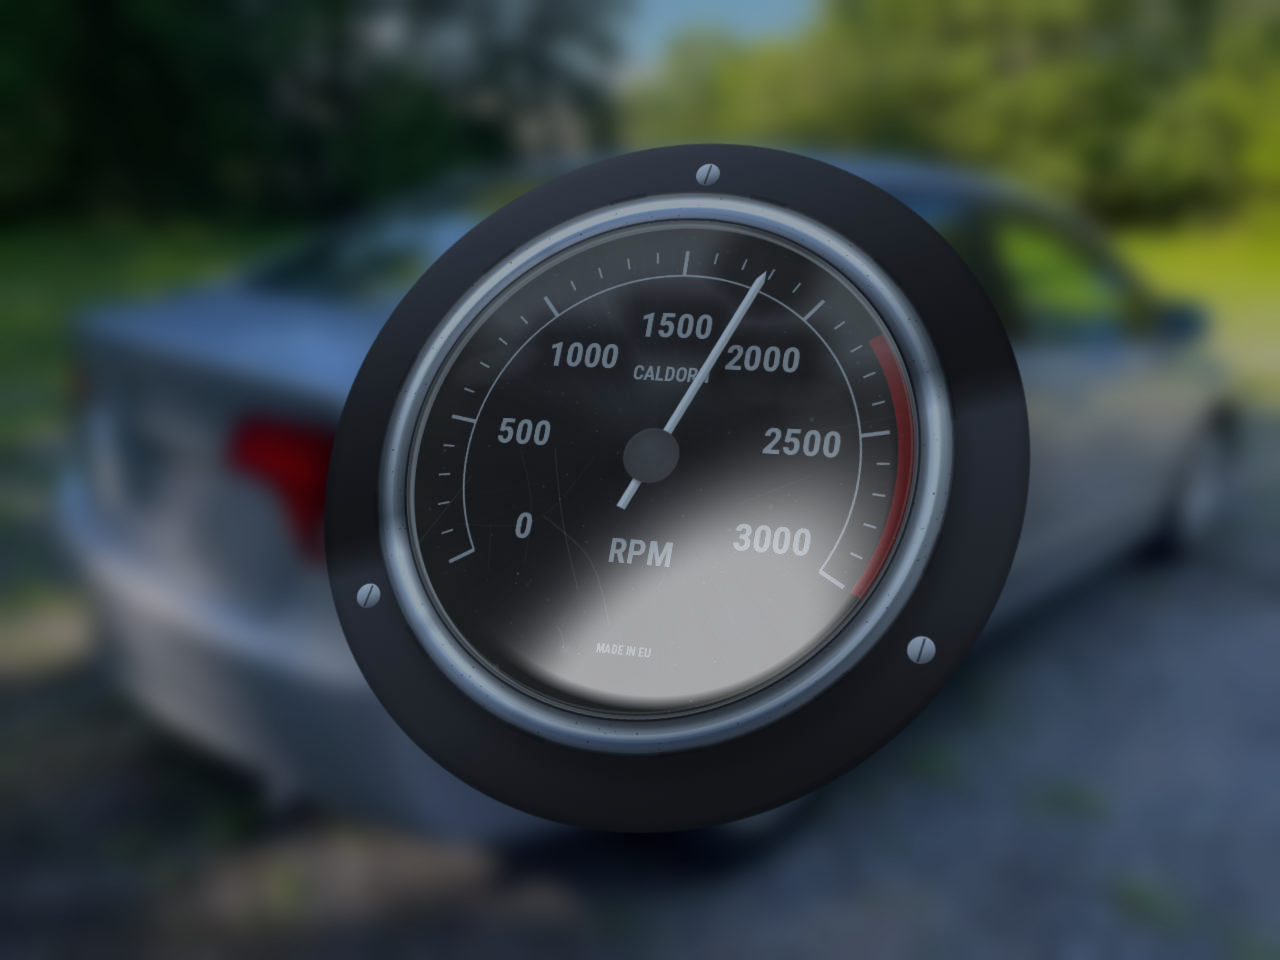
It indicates 1800 rpm
